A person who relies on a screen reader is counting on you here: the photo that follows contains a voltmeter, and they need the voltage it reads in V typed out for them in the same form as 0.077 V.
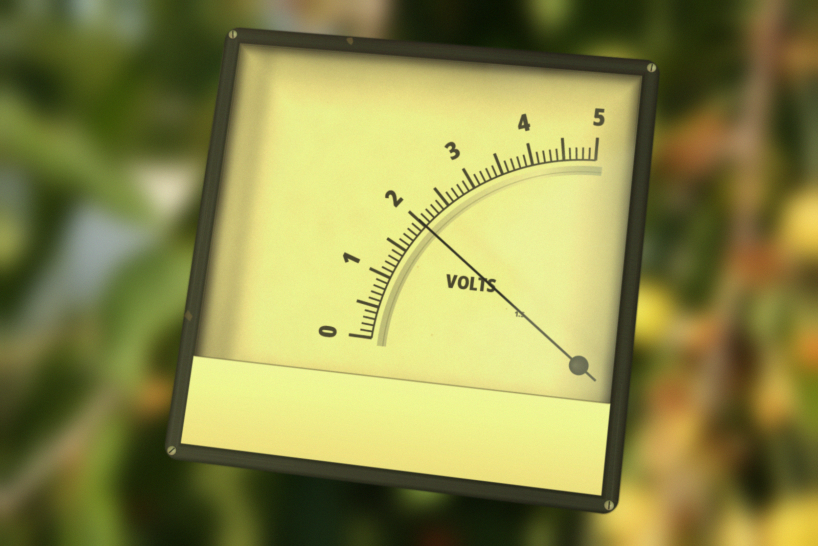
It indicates 2 V
